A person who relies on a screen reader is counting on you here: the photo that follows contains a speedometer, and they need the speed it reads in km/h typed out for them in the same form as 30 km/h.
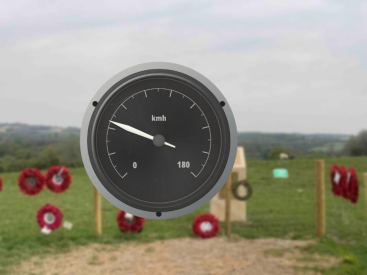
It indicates 45 km/h
